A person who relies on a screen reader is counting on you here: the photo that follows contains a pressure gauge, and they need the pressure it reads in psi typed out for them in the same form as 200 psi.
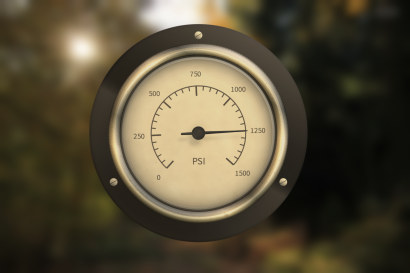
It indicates 1250 psi
